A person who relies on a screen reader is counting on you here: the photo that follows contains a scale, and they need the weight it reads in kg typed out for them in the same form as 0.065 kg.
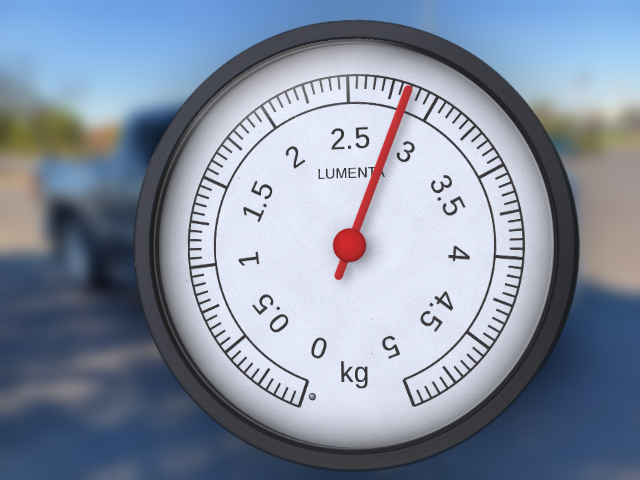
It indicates 2.85 kg
